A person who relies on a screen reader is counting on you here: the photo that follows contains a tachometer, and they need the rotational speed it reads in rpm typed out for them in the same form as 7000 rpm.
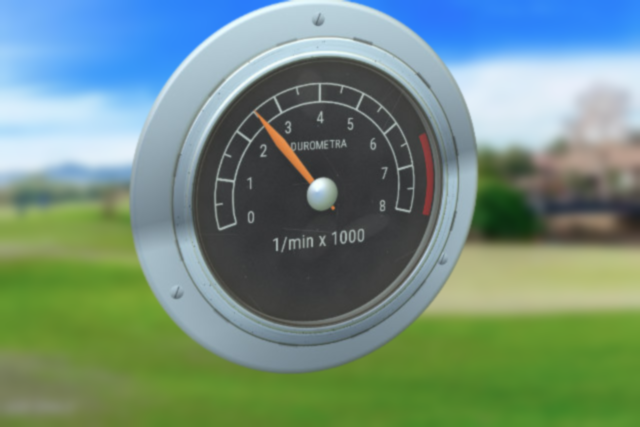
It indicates 2500 rpm
